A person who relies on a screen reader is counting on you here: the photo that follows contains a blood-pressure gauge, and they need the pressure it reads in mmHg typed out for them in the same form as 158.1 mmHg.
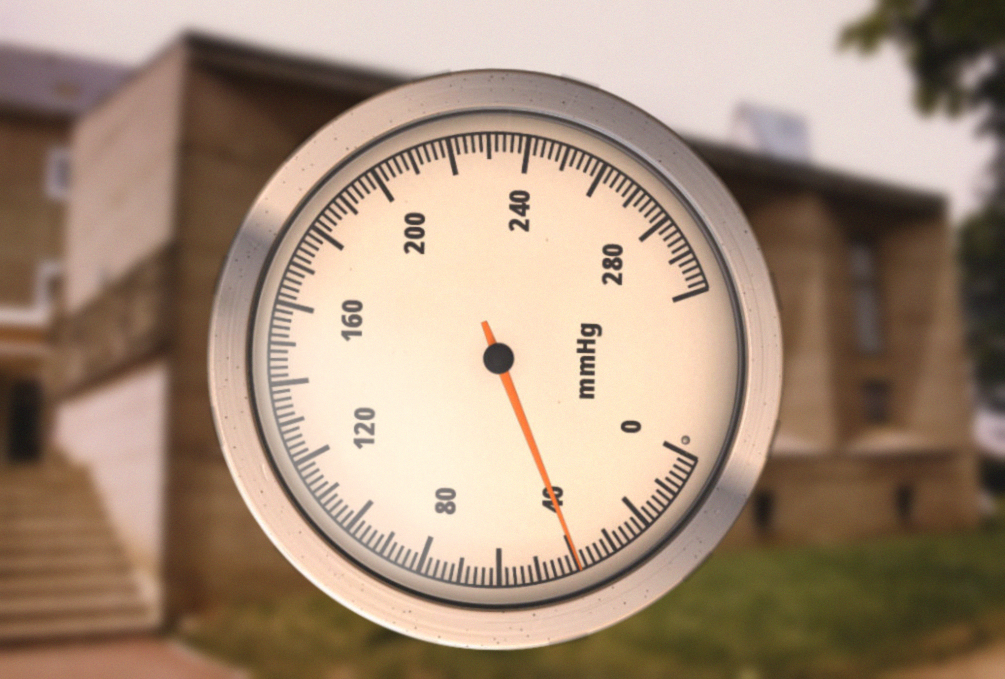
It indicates 40 mmHg
